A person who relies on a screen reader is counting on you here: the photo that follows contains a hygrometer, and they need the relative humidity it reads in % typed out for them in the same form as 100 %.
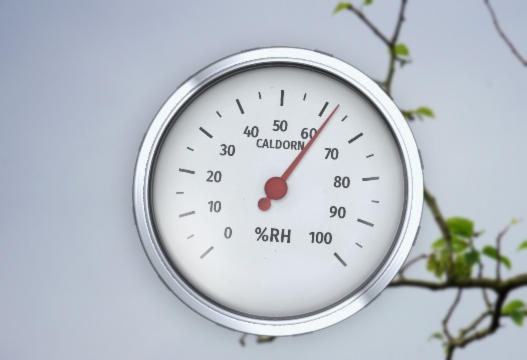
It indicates 62.5 %
